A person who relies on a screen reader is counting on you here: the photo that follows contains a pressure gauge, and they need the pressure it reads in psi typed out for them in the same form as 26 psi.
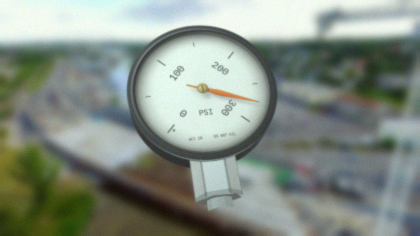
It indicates 275 psi
